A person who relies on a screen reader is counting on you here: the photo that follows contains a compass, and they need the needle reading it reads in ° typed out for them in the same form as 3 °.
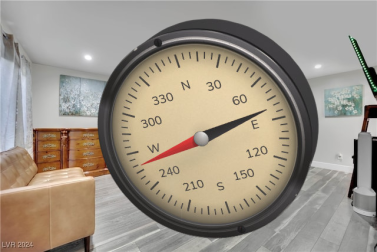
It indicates 260 °
